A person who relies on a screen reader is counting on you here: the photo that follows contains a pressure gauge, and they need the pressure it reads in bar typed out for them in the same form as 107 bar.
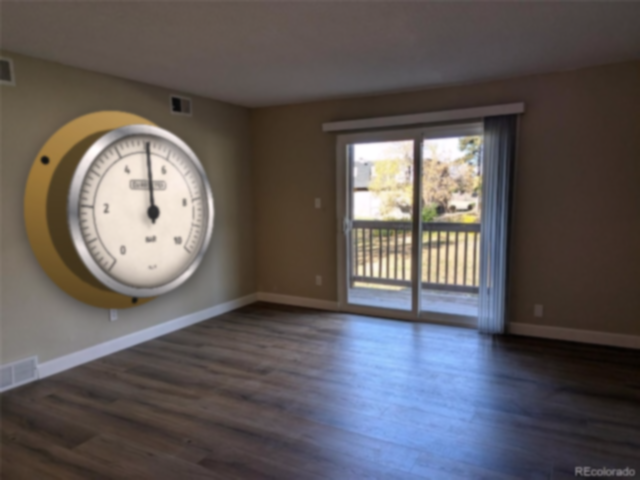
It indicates 5 bar
